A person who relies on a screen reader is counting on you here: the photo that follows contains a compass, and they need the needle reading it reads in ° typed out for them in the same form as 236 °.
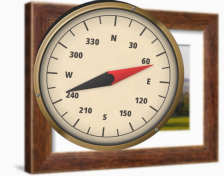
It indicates 67.5 °
